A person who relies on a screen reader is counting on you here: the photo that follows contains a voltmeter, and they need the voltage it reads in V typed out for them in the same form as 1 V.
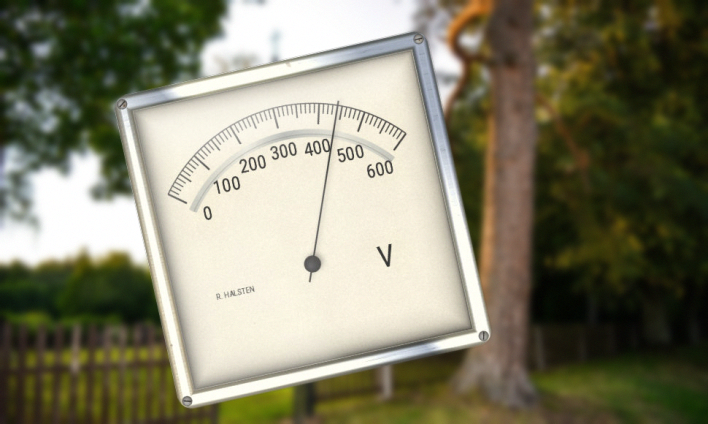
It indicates 440 V
